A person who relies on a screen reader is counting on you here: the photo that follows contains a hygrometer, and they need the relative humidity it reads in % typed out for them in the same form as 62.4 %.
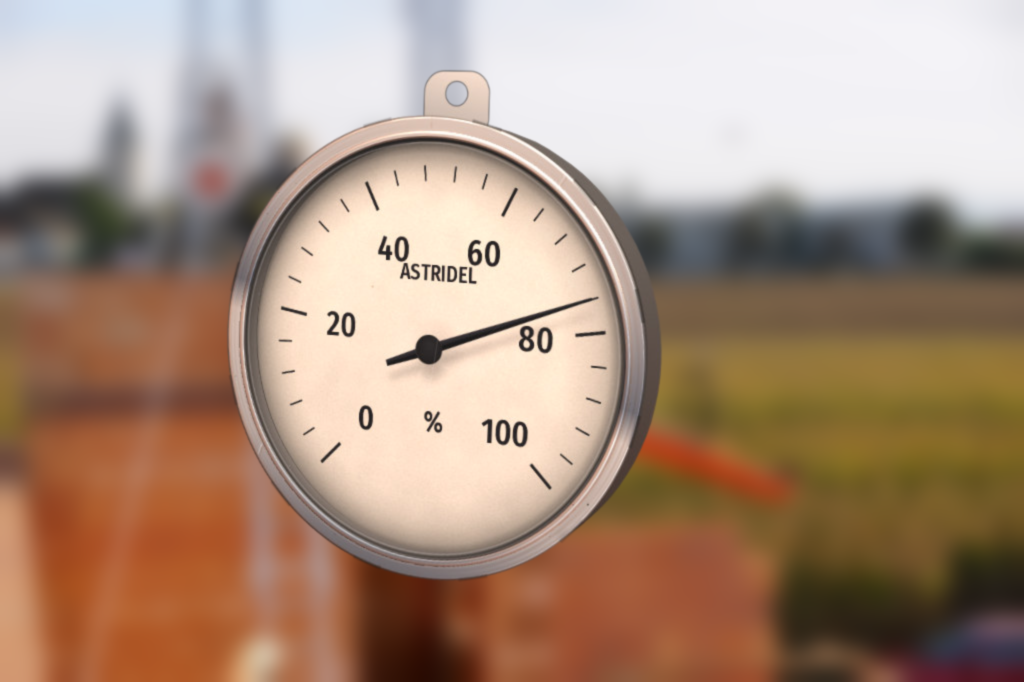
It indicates 76 %
